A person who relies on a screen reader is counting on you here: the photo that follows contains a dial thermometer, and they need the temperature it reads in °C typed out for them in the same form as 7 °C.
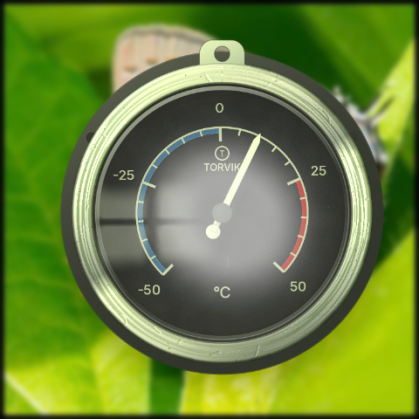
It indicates 10 °C
